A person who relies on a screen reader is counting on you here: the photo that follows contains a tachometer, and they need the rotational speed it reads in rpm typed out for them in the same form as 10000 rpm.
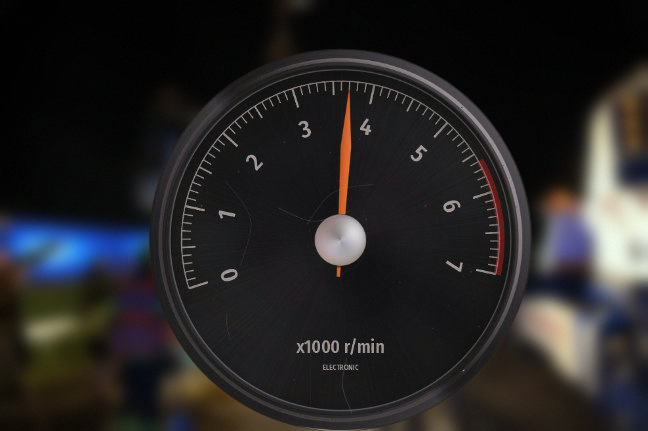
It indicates 3700 rpm
